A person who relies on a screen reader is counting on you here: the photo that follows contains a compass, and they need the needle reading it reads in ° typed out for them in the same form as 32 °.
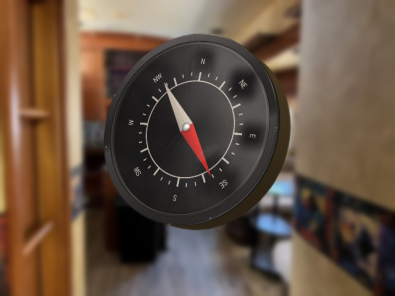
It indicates 140 °
